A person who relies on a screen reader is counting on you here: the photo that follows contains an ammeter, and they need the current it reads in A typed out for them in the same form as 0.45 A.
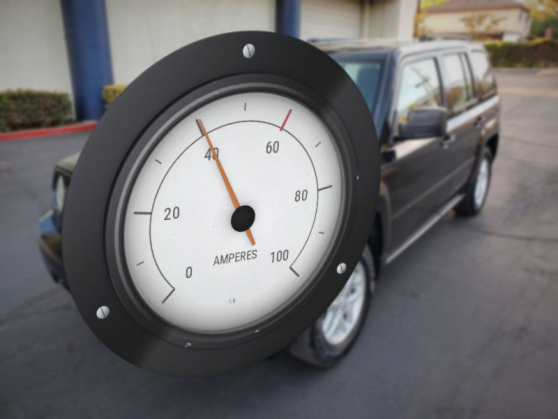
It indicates 40 A
